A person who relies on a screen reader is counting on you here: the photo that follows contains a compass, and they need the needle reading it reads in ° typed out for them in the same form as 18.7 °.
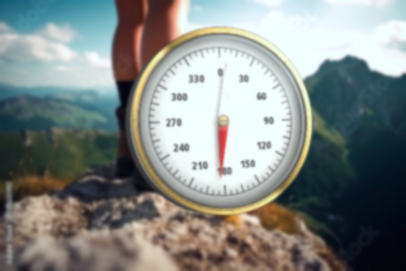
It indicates 185 °
